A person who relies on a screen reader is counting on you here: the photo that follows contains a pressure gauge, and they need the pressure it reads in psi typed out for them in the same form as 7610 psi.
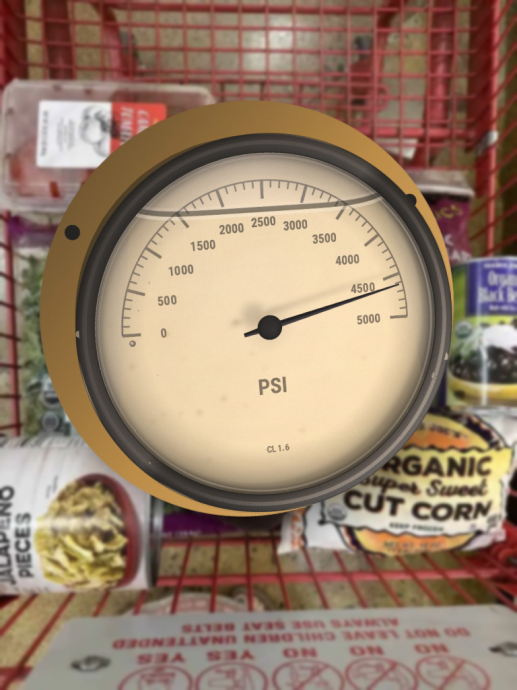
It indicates 4600 psi
